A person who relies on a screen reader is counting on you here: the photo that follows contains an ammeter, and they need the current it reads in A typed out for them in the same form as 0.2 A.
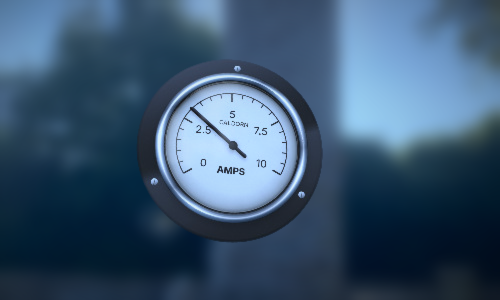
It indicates 3 A
